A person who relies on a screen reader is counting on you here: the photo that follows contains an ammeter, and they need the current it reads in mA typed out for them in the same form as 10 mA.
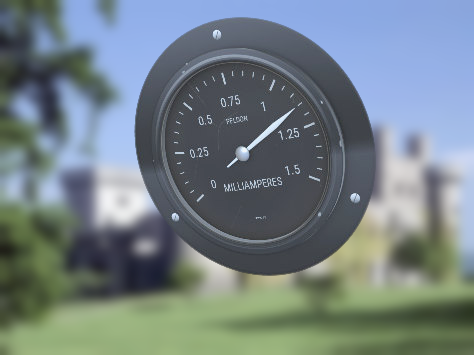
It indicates 1.15 mA
